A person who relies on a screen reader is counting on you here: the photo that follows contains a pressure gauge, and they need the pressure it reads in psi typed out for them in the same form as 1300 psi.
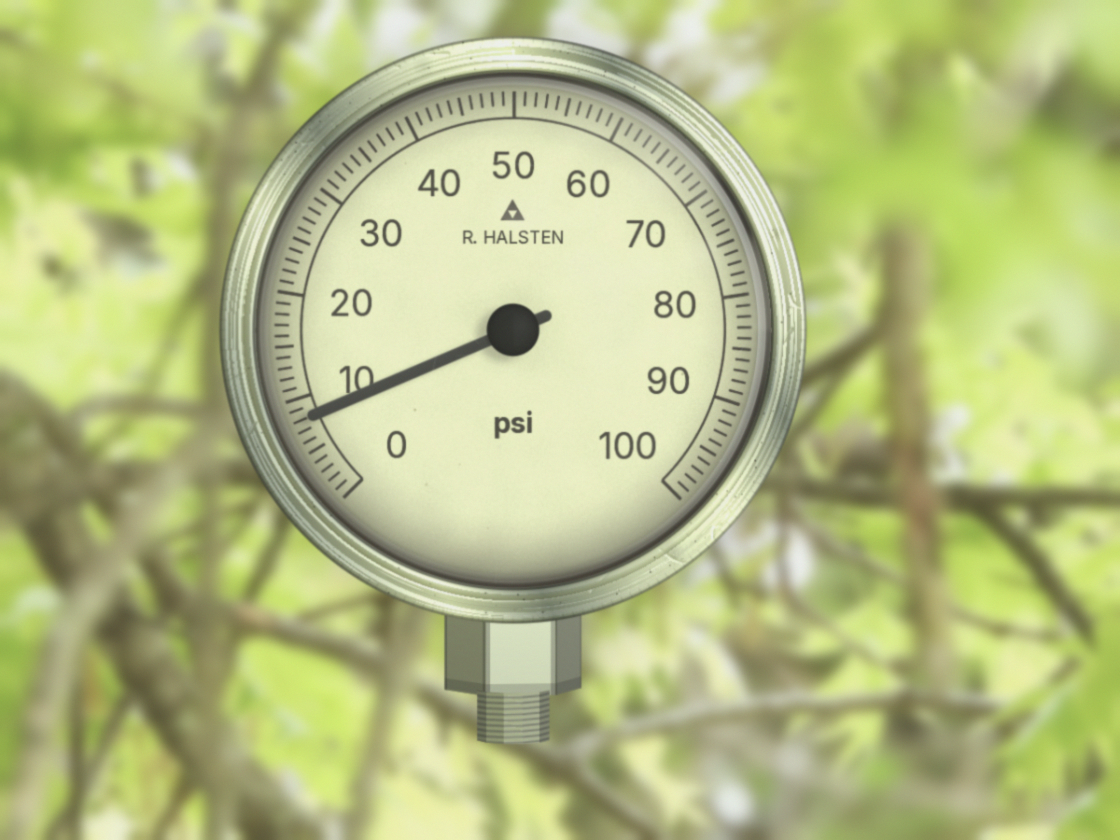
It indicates 8 psi
